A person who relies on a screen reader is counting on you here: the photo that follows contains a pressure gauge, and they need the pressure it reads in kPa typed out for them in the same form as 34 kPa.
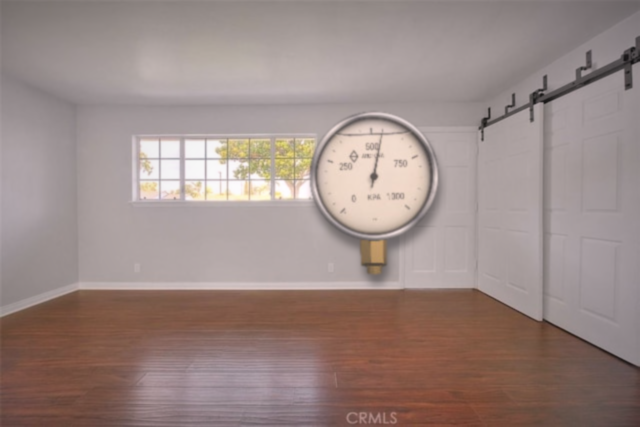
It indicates 550 kPa
